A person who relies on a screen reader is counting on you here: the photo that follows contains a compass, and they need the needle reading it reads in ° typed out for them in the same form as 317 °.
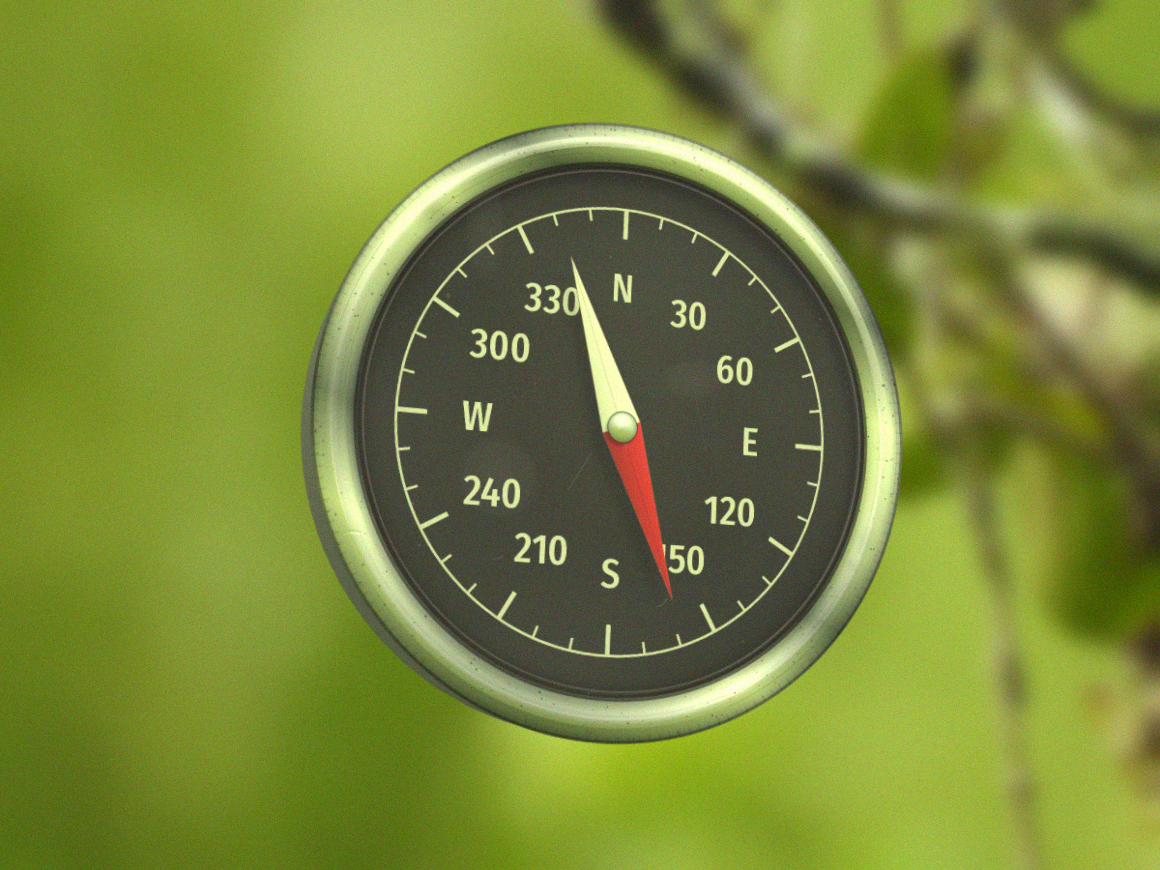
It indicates 160 °
